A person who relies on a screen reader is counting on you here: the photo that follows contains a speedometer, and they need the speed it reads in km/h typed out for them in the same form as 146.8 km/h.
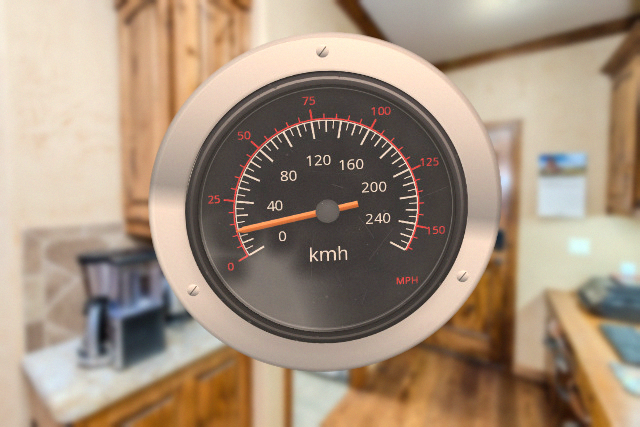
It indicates 20 km/h
